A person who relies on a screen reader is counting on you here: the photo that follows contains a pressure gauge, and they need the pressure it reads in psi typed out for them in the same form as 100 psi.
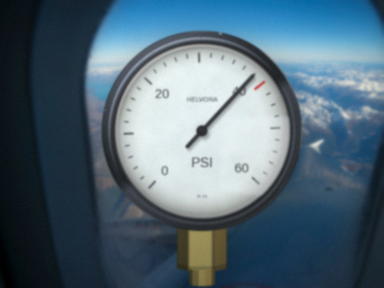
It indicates 40 psi
